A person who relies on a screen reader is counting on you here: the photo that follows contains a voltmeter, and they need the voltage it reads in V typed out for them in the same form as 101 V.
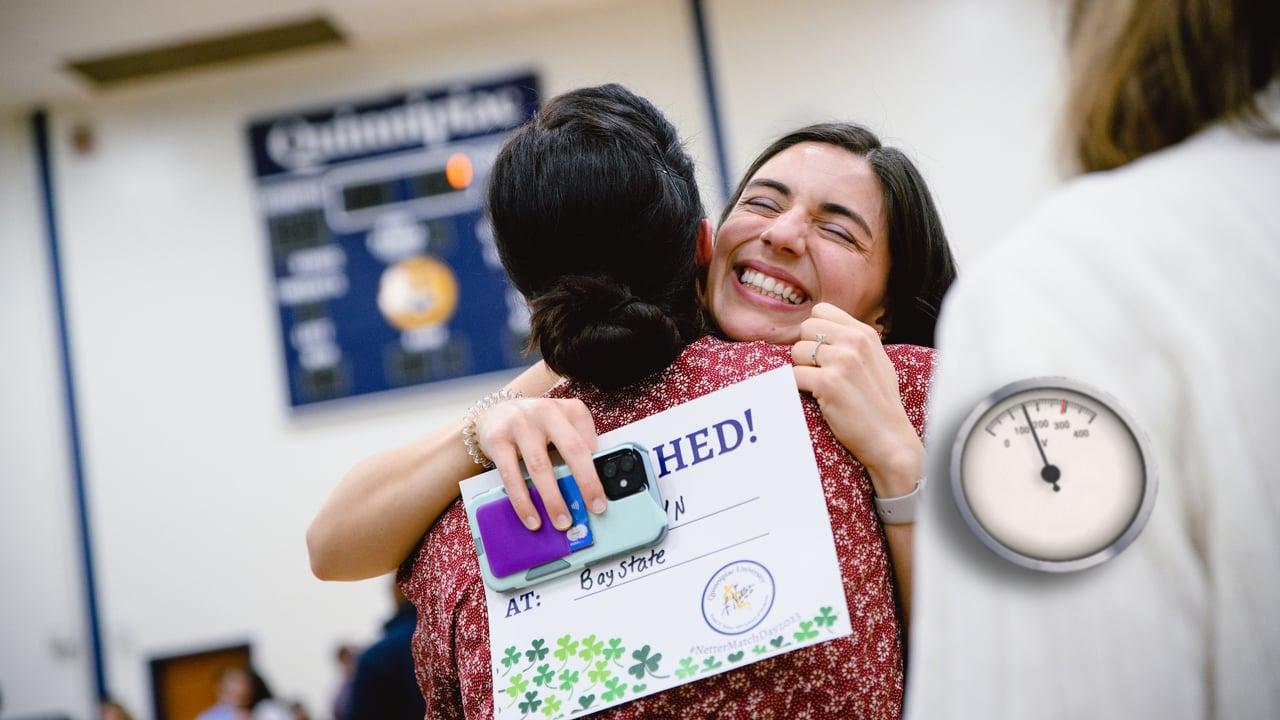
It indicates 150 V
